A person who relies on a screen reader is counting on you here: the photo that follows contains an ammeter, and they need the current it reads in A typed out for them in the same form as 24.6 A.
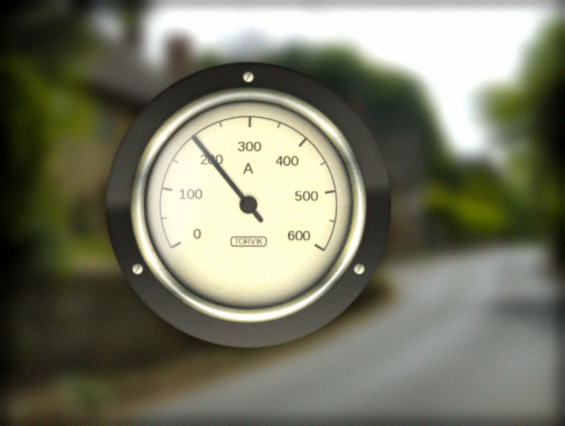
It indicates 200 A
